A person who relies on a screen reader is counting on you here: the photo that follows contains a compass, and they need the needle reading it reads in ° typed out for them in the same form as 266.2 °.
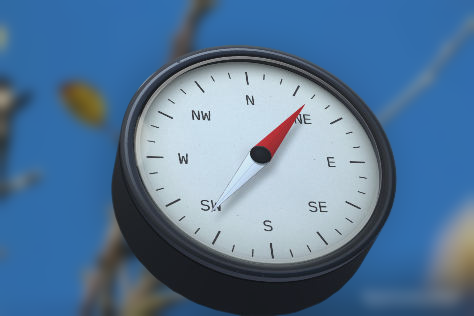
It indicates 40 °
